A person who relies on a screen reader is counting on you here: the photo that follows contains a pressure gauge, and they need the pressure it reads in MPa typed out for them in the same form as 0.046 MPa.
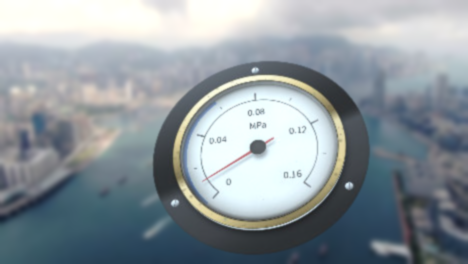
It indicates 0.01 MPa
